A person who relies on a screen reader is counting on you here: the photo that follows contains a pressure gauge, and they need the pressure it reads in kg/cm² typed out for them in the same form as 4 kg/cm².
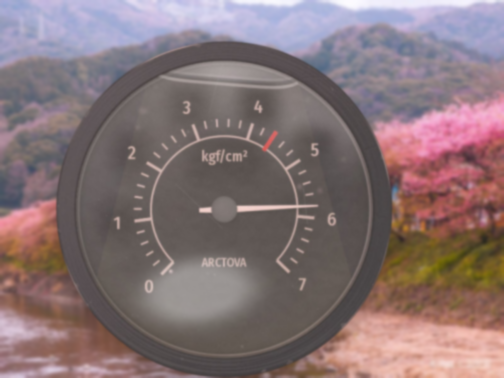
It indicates 5.8 kg/cm²
